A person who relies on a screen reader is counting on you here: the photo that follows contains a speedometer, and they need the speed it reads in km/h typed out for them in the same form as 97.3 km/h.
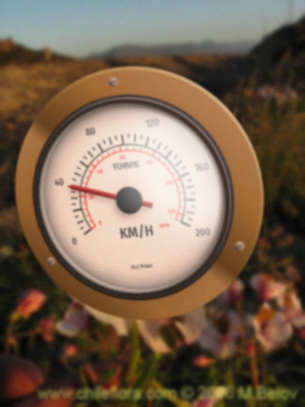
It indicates 40 km/h
